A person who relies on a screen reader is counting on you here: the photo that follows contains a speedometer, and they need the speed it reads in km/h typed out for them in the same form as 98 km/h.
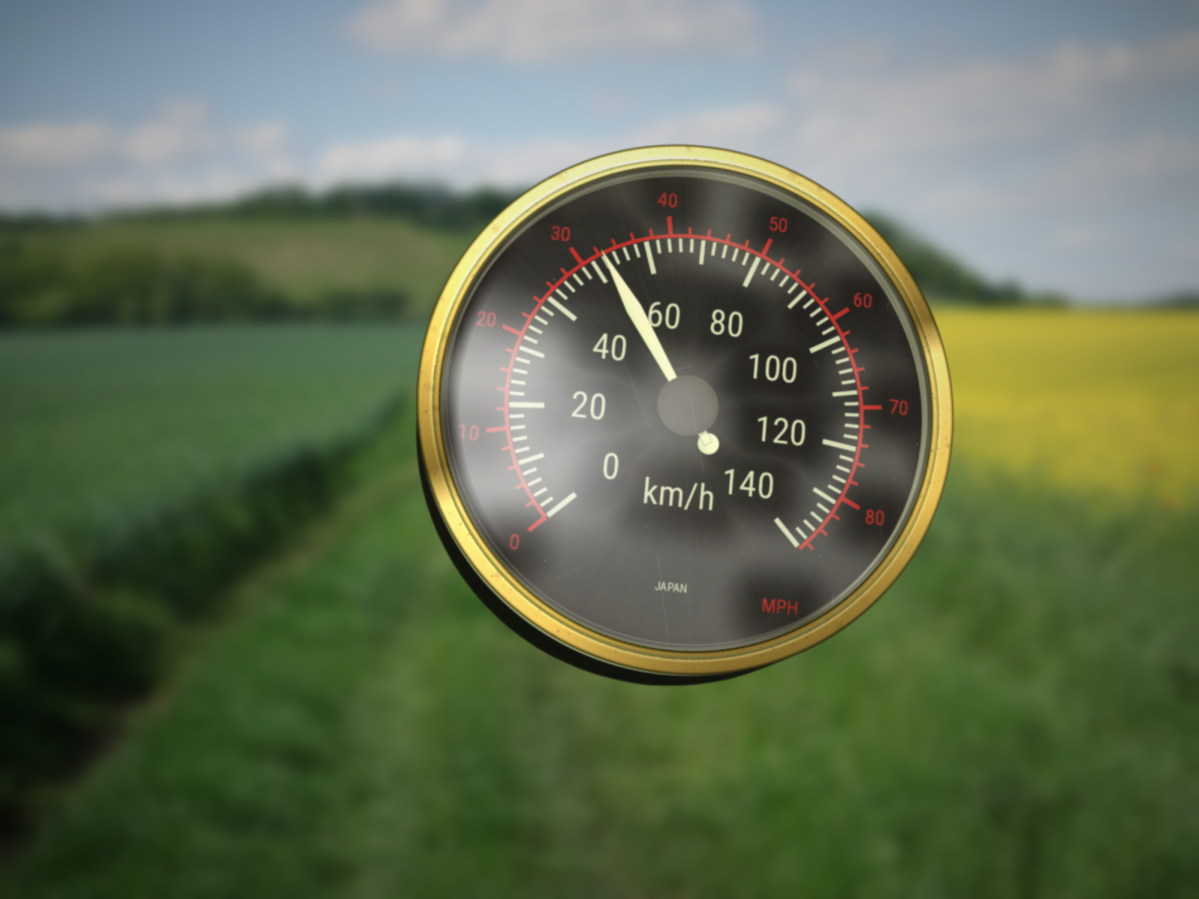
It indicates 52 km/h
